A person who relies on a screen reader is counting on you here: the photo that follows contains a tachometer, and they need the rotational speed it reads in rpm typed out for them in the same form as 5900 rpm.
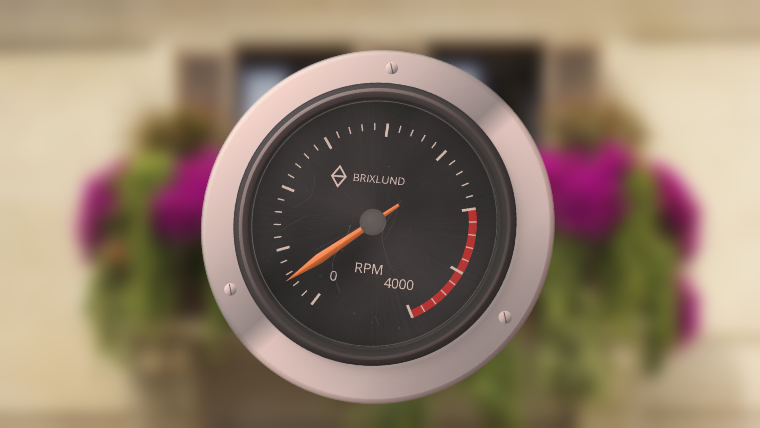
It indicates 250 rpm
